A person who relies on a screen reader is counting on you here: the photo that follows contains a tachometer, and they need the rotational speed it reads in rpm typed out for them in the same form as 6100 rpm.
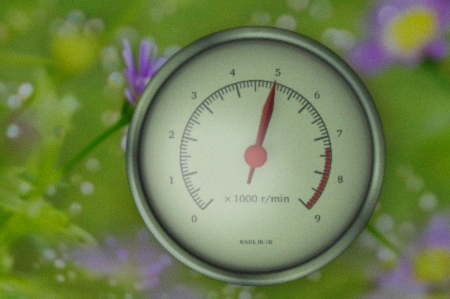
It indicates 5000 rpm
